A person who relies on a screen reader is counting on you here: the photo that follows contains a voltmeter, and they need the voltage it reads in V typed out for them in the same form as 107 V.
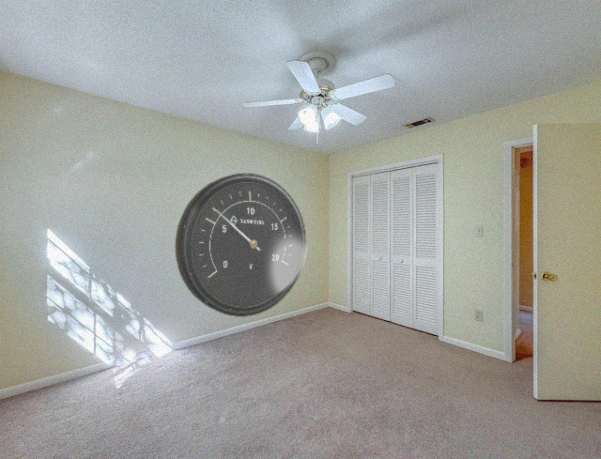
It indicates 6 V
